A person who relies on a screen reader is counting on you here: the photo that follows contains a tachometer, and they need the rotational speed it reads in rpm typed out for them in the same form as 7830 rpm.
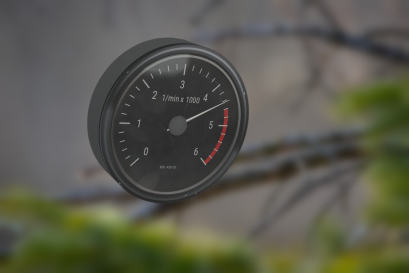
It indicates 4400 rpm
